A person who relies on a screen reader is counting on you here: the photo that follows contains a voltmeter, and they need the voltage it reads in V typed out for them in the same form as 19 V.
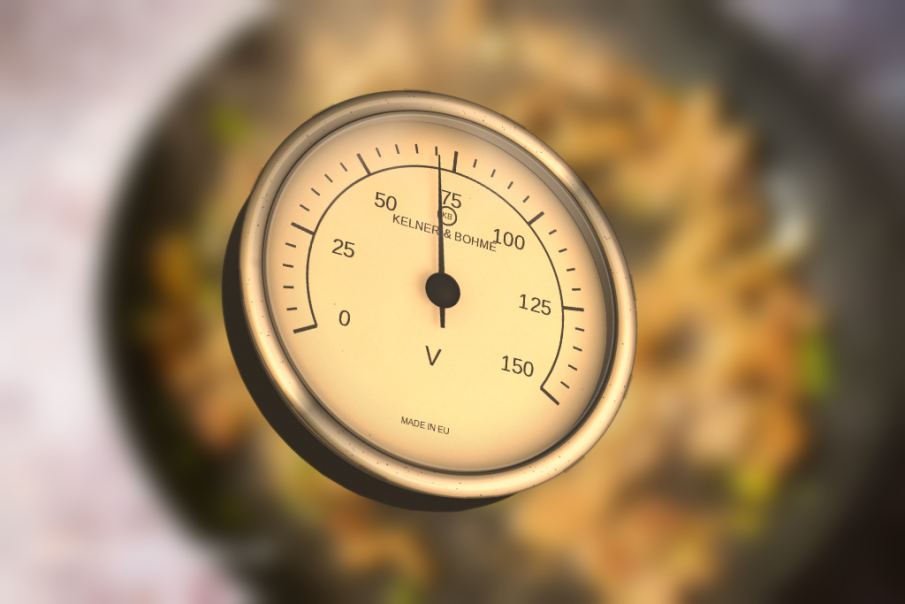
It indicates 70 V
